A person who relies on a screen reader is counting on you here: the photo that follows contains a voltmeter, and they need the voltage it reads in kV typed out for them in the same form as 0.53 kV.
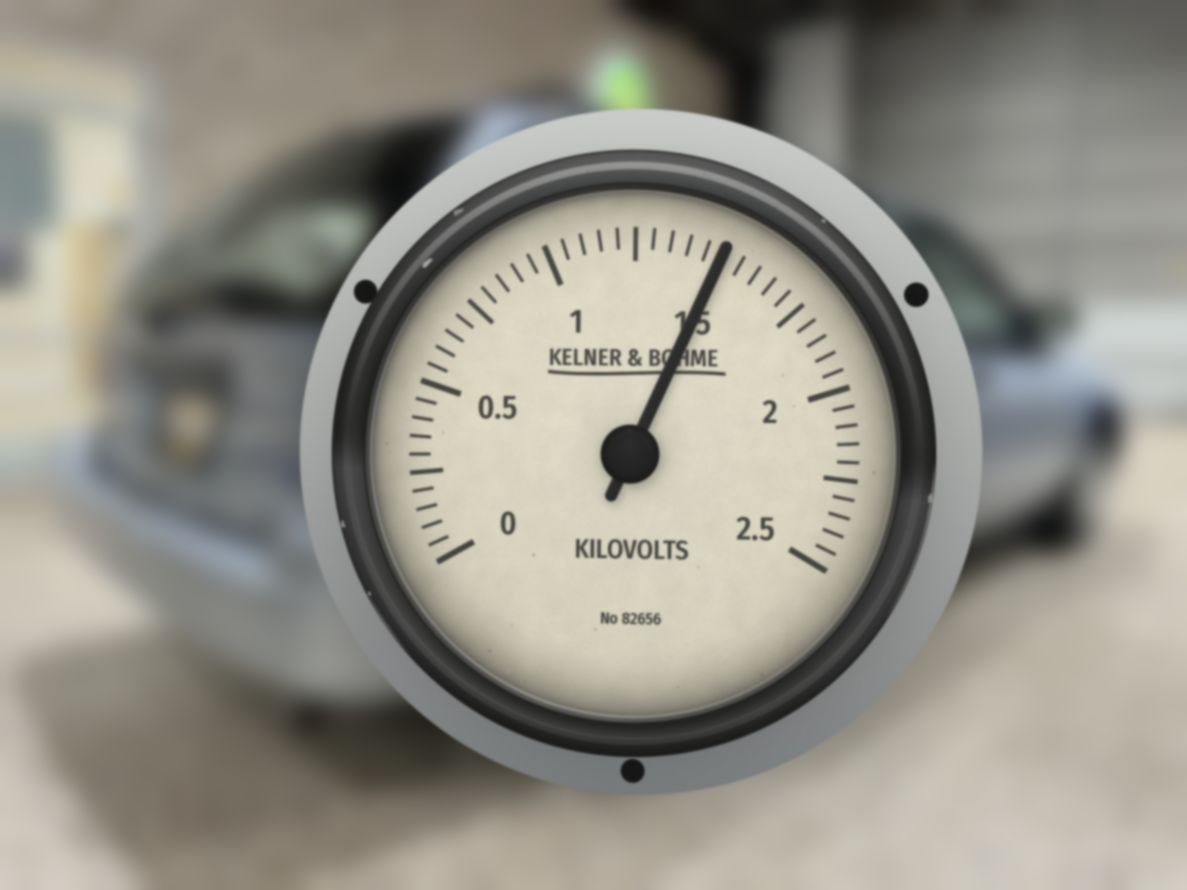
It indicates 1.5 kV
